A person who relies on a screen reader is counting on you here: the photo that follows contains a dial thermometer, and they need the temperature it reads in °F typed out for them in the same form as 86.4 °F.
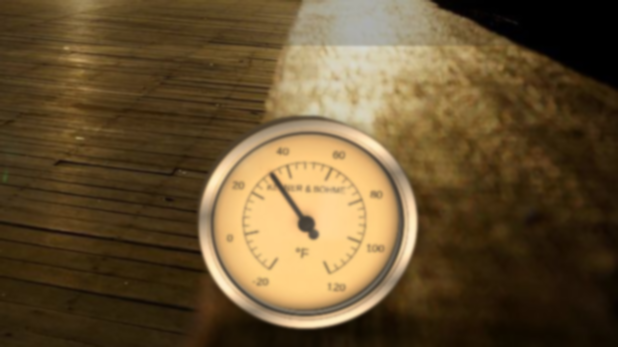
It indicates 32 °F
